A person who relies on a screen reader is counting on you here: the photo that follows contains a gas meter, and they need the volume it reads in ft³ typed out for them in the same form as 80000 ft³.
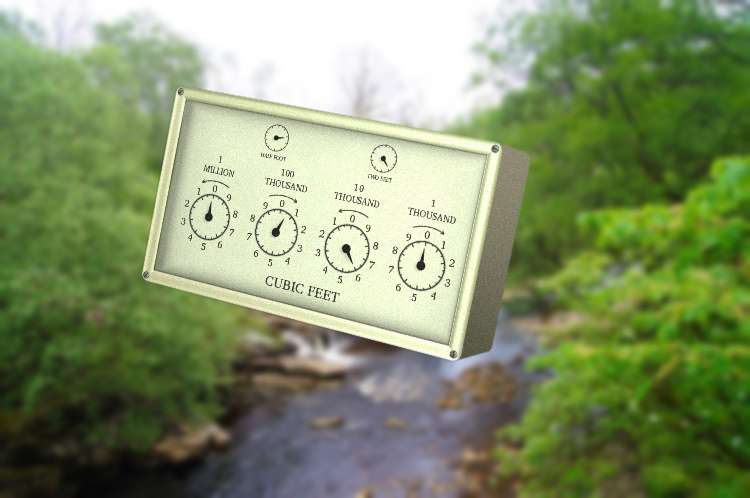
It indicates 6000 ft³
